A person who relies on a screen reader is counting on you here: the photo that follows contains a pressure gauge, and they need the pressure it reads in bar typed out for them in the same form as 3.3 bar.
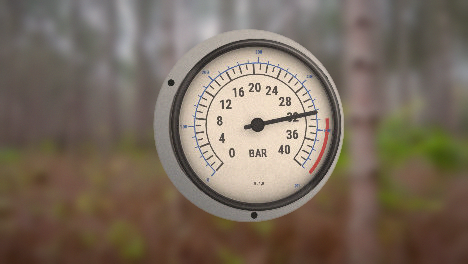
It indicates 32 bar
